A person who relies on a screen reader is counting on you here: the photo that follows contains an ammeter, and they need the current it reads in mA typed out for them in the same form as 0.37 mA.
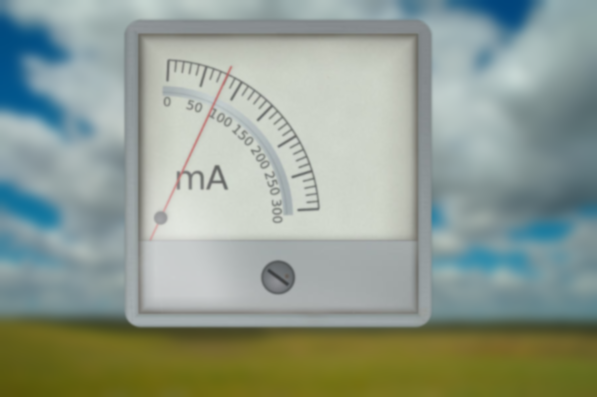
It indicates 80 mA
